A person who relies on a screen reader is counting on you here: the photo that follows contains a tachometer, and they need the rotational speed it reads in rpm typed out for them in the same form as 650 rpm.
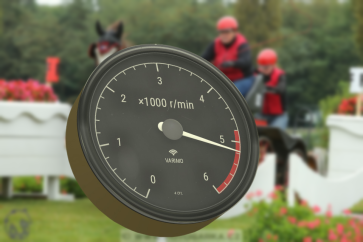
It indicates 5200 rpm
